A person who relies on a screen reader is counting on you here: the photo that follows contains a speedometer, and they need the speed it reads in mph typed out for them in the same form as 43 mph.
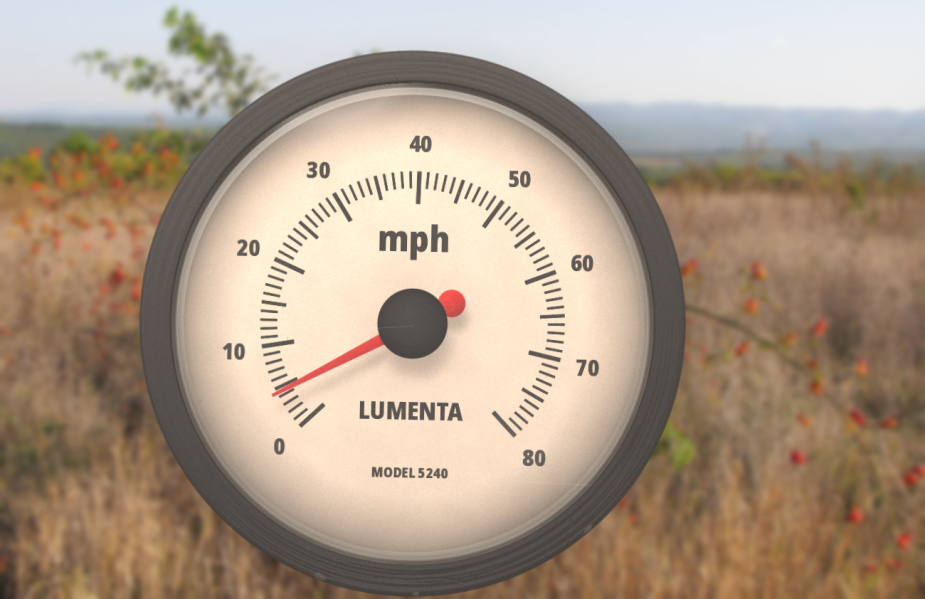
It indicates 4.5 mph
